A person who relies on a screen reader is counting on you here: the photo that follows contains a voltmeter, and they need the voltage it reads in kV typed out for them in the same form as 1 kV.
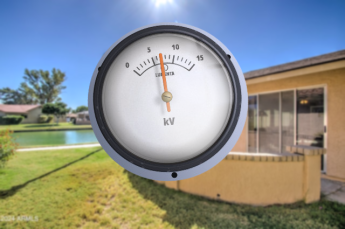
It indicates 7 kV
